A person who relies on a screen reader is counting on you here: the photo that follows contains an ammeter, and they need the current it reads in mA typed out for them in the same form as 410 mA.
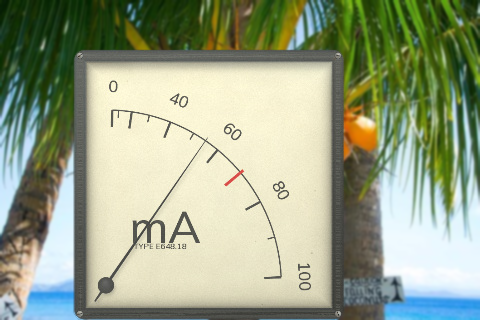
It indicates 55 mA
